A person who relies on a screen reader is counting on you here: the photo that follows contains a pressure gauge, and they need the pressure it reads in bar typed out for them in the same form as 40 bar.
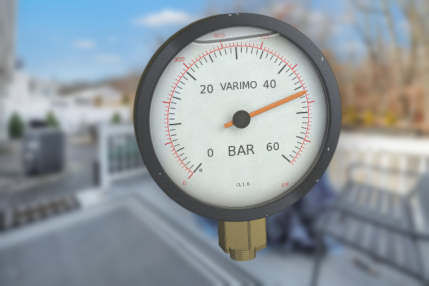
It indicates 46 bar
